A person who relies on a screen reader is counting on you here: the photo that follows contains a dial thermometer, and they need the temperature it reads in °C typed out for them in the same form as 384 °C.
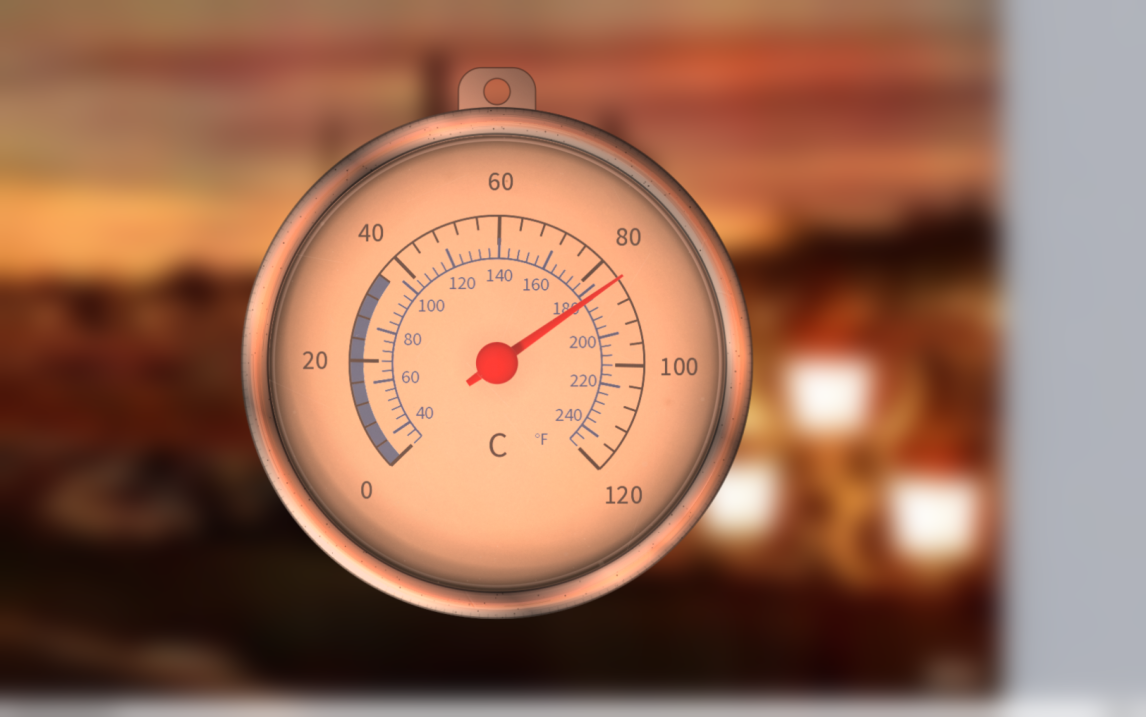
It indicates 84 °C
